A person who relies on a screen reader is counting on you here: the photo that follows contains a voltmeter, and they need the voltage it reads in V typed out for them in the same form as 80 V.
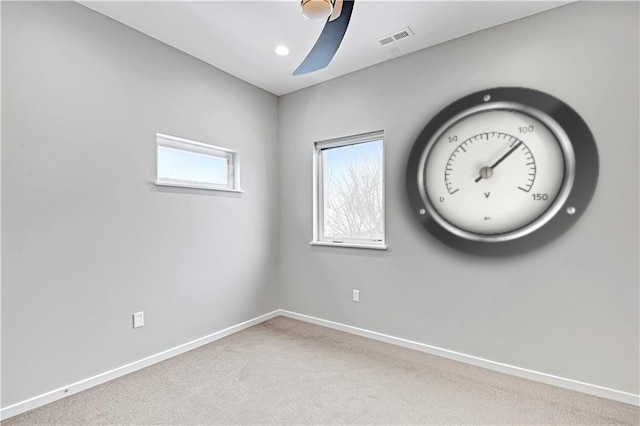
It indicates 105 V
